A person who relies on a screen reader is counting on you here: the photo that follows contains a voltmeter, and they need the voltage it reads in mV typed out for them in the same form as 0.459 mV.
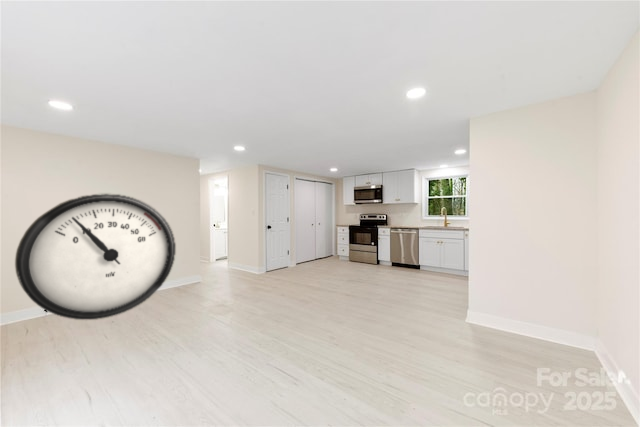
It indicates 10 mV
